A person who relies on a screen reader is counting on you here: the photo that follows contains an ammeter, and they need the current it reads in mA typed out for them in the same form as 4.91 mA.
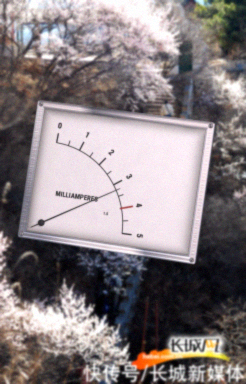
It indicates 3.25 mA
